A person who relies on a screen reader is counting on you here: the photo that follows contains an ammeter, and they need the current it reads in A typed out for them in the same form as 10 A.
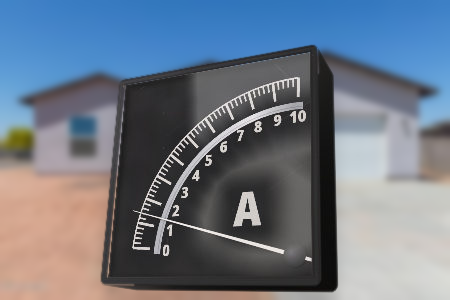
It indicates 1.4 A
